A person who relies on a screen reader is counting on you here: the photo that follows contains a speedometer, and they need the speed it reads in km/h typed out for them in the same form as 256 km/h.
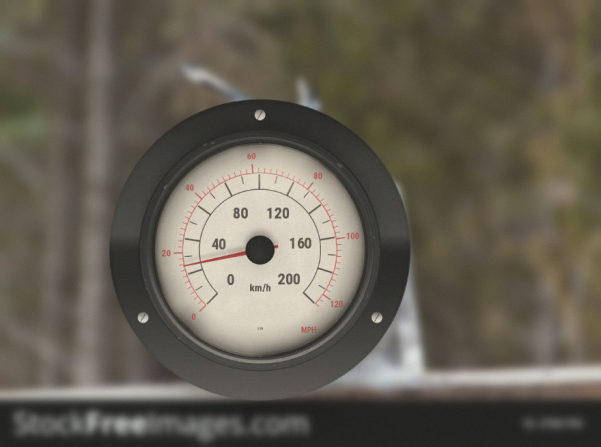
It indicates 25 km/h
